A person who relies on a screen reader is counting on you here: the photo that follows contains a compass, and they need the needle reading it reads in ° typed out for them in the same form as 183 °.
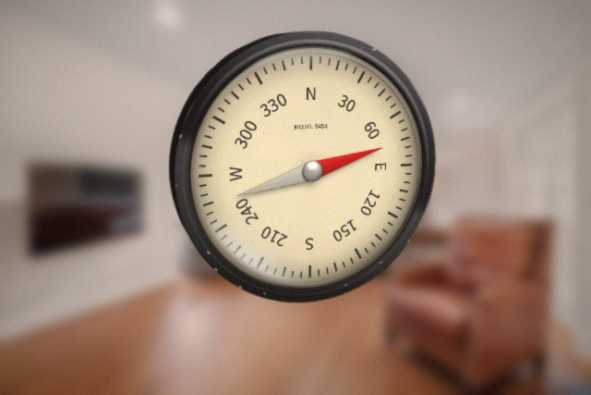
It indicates 75 °
